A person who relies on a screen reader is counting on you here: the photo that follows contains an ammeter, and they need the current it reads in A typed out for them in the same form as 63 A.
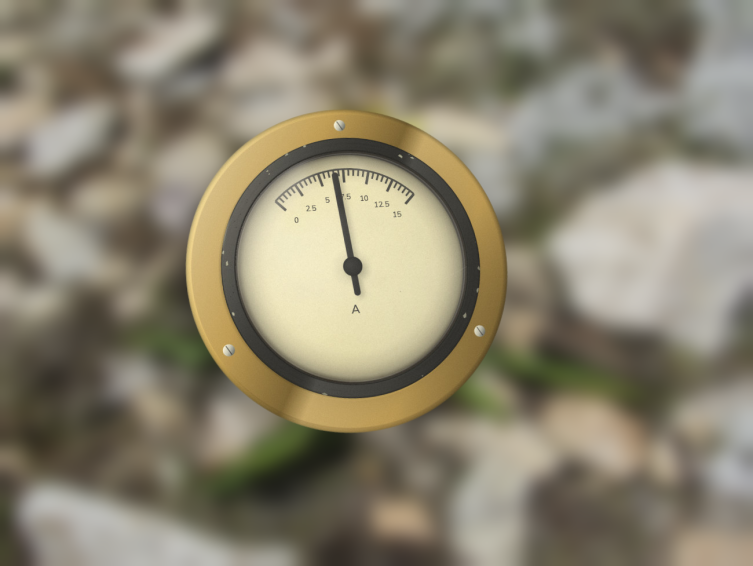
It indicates 6.5 A
